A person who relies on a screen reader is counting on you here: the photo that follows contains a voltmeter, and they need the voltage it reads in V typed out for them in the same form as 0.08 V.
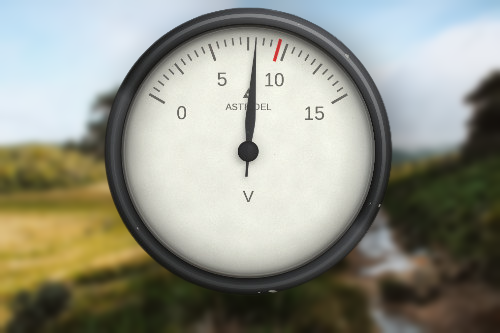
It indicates 8 V
